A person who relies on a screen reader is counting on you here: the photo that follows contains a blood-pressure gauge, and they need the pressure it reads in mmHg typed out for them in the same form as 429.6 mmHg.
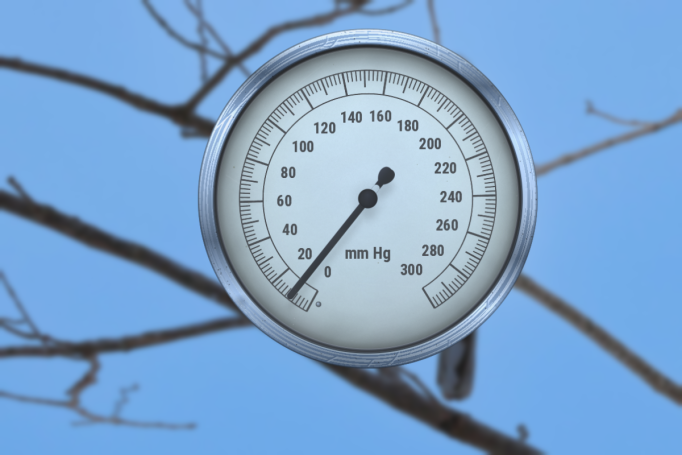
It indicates 10 mmHg
